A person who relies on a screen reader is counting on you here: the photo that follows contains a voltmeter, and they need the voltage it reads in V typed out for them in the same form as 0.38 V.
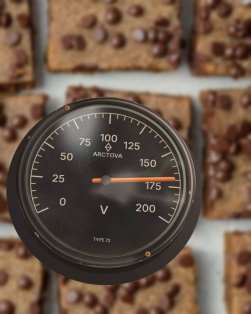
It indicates 170 V
